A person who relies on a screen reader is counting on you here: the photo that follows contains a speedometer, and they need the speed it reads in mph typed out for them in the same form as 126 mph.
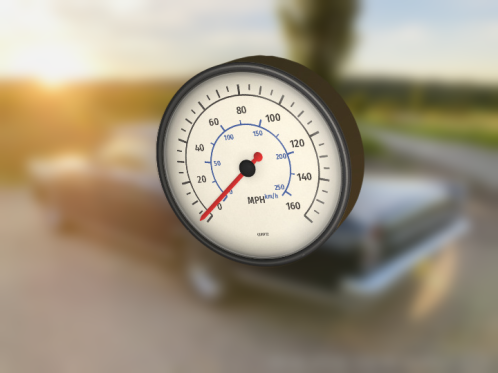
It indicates 2.5 mph
